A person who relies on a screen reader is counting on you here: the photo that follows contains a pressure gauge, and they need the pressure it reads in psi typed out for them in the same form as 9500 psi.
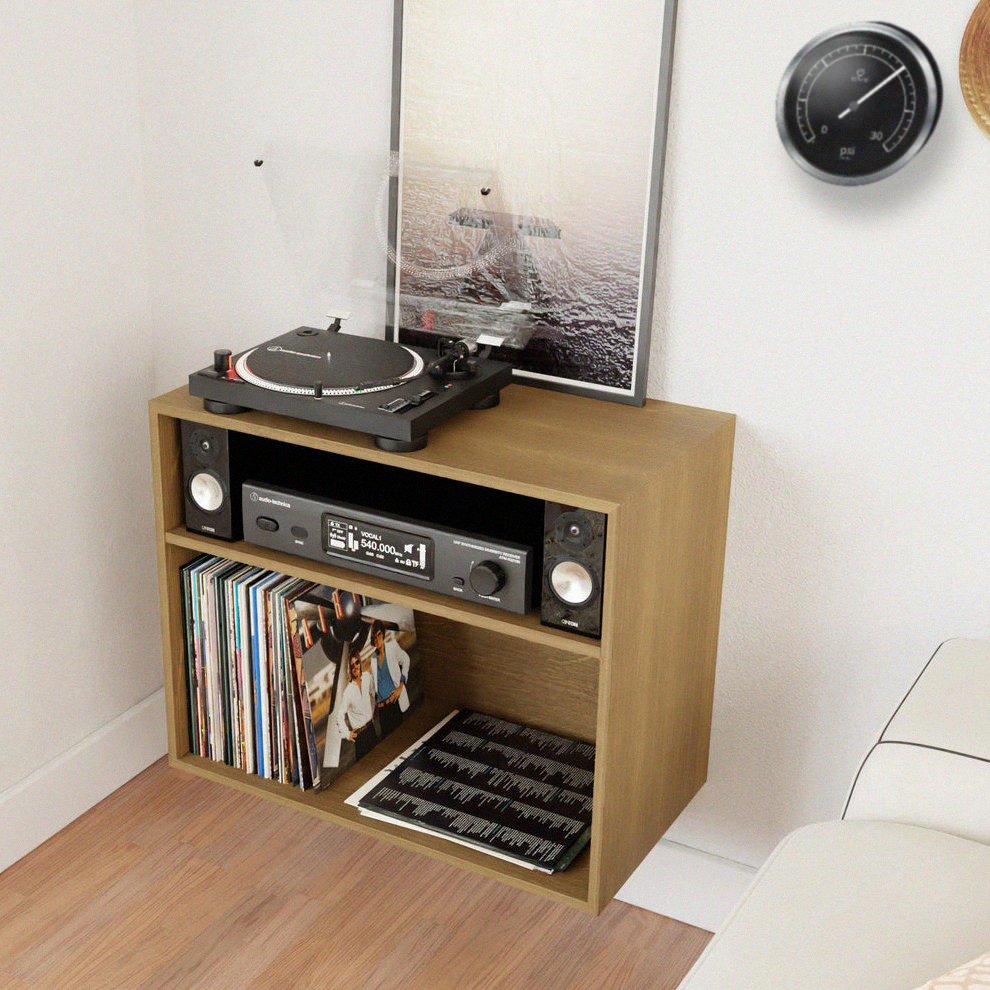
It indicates 20 psi
